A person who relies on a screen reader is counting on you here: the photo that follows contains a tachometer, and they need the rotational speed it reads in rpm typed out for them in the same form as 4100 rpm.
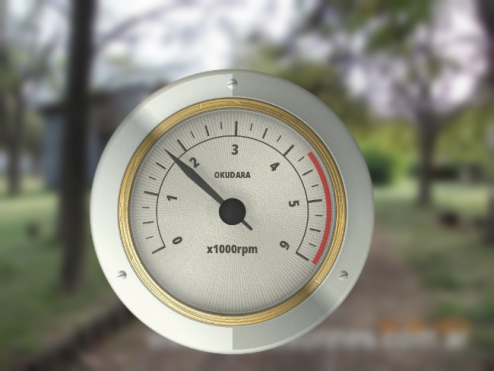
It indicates 1750 rpm
